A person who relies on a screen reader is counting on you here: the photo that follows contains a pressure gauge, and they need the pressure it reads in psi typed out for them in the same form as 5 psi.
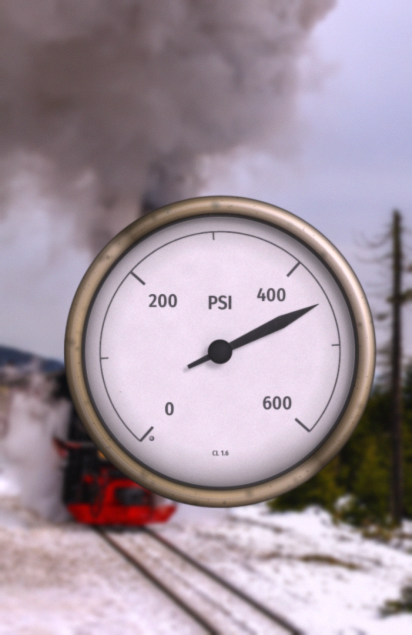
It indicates 450 psi
